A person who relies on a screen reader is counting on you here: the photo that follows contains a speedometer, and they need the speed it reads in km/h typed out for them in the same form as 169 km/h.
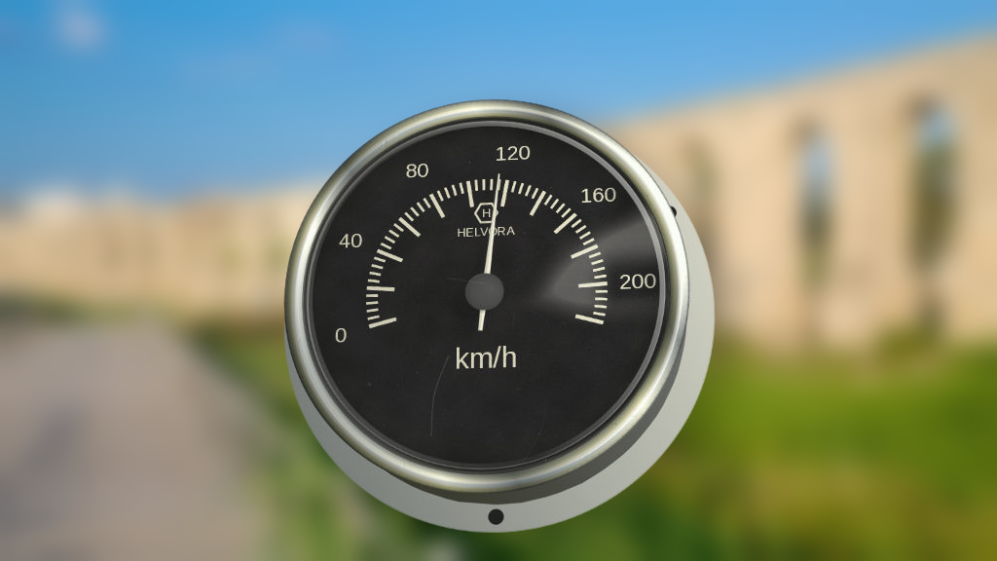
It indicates 116 km/h
